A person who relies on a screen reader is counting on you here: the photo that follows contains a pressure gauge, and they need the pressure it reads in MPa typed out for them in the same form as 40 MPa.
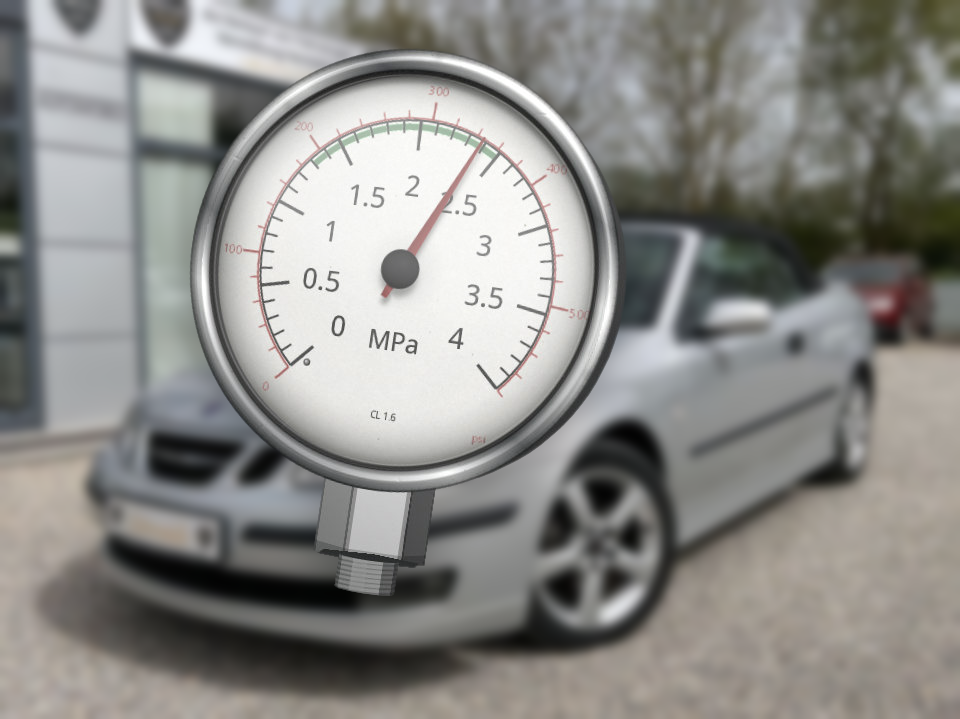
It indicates 2.4 MPa
